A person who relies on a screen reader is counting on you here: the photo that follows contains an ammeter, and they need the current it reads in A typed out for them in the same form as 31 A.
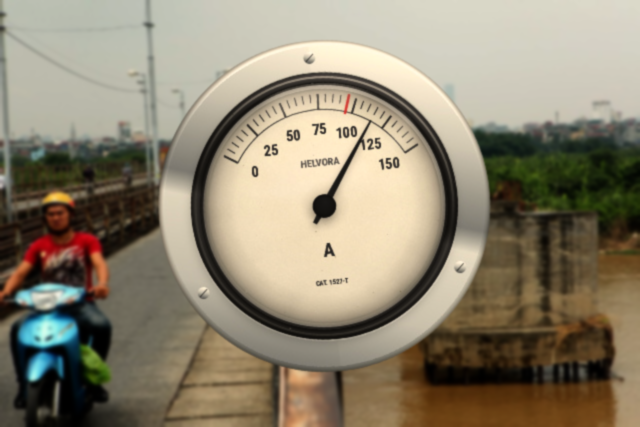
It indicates 115 A
